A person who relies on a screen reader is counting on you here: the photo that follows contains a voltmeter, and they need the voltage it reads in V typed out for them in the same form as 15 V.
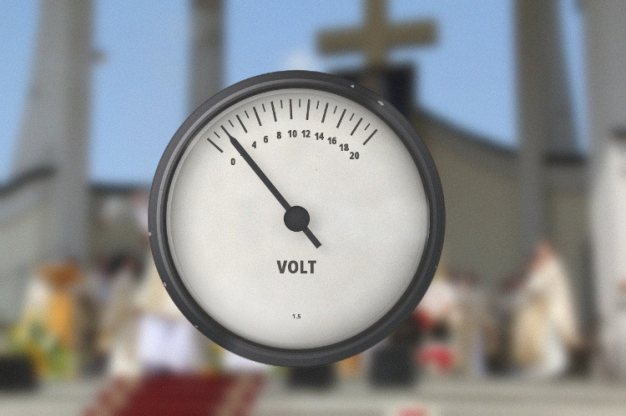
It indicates 2 V
